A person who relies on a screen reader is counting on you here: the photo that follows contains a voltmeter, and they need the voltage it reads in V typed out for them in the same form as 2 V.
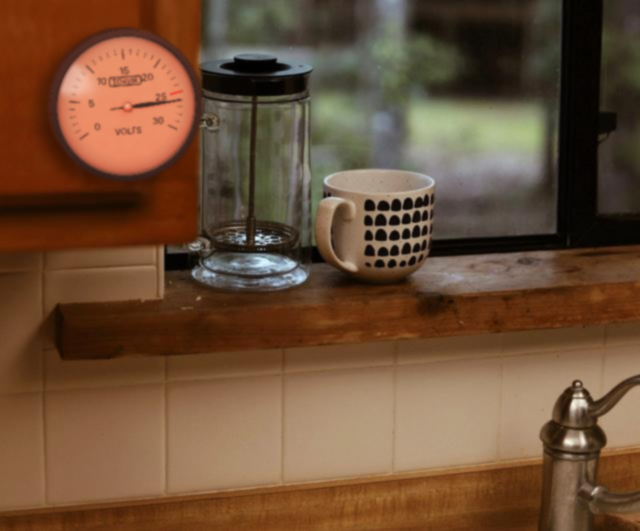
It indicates 26 V
